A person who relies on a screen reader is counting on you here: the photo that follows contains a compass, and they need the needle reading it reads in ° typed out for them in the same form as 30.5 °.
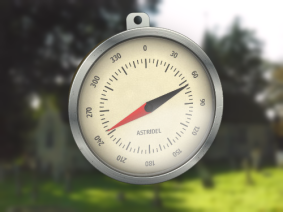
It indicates 245 °
